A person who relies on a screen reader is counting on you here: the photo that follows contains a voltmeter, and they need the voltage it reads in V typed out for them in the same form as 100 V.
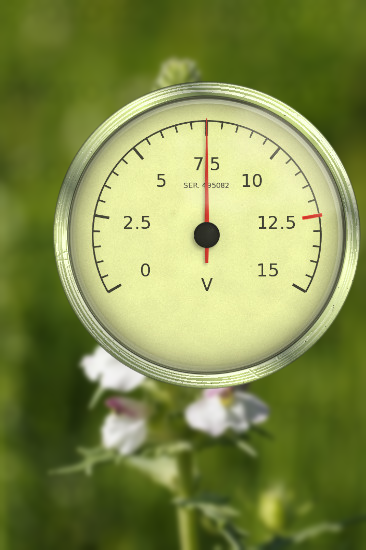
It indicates 7.5 V
